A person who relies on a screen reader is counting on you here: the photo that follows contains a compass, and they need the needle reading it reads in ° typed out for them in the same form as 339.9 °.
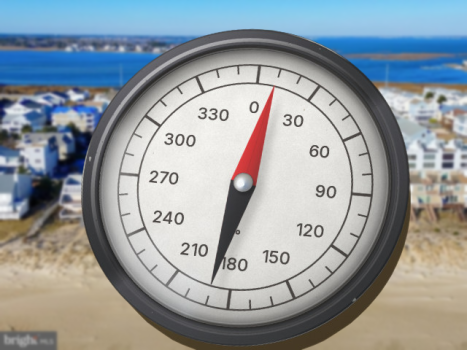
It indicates 10 °
